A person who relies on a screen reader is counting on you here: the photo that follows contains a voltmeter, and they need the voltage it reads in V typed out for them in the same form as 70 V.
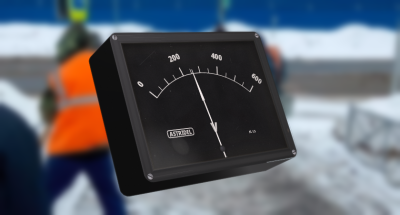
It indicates 250 V
